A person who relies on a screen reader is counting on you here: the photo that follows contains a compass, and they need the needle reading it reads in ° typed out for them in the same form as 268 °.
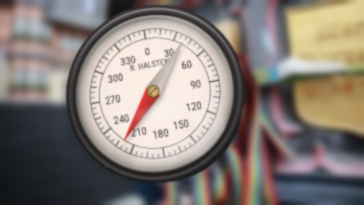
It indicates 220 °
